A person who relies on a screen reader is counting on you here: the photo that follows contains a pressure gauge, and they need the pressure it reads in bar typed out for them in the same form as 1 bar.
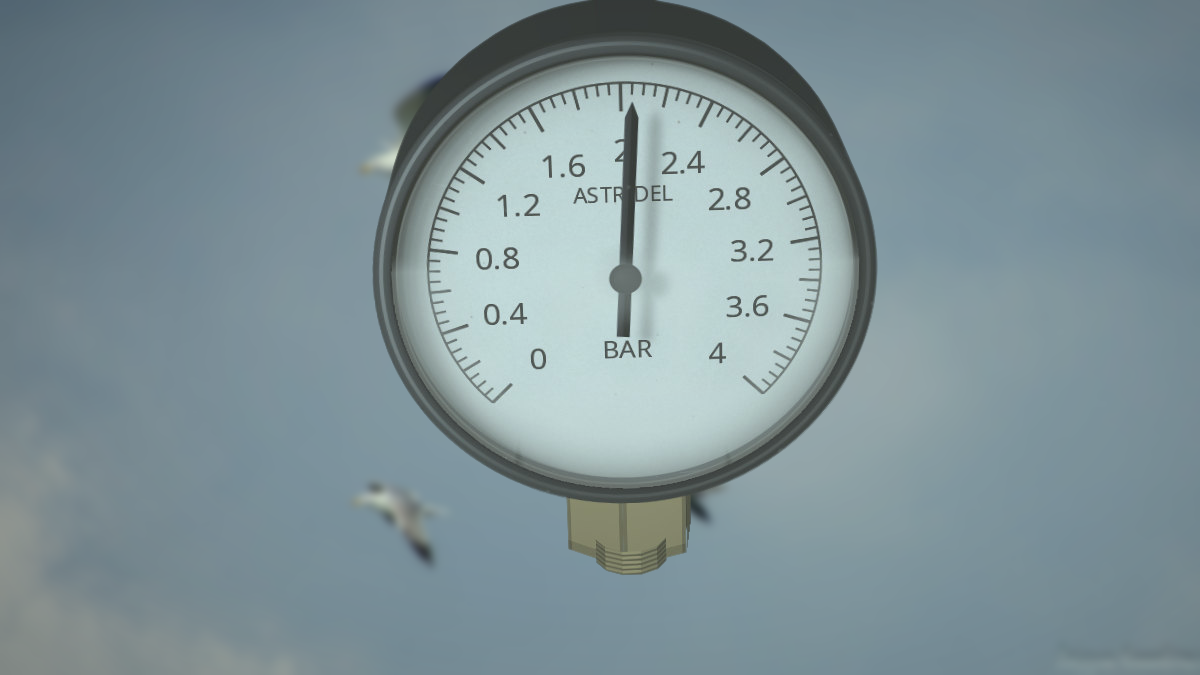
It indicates 2.05 bar
